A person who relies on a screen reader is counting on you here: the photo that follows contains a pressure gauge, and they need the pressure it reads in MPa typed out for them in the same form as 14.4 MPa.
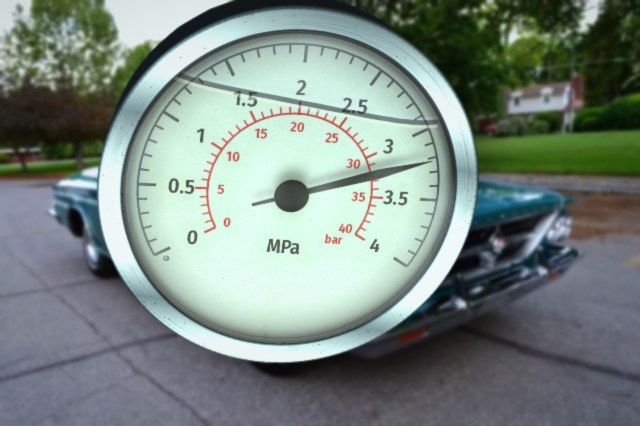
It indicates 3.2 MPa
